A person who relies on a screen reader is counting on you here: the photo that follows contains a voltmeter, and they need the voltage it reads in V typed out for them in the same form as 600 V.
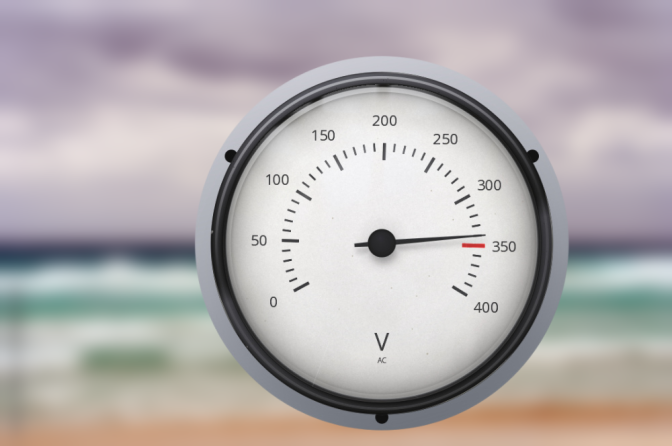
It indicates 340 V
